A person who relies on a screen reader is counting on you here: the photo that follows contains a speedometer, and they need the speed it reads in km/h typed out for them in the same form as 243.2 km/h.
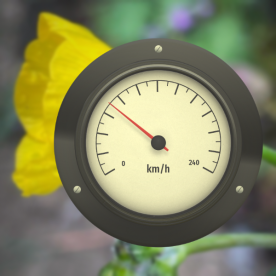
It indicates 70 km/h
